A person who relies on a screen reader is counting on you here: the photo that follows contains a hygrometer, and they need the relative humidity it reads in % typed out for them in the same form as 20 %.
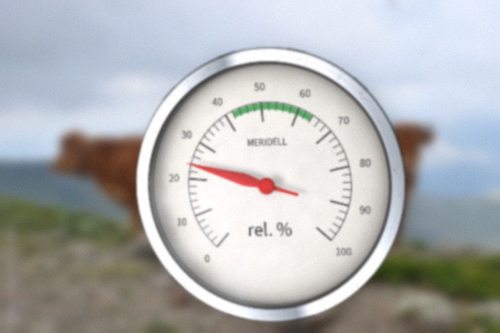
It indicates 24 %
